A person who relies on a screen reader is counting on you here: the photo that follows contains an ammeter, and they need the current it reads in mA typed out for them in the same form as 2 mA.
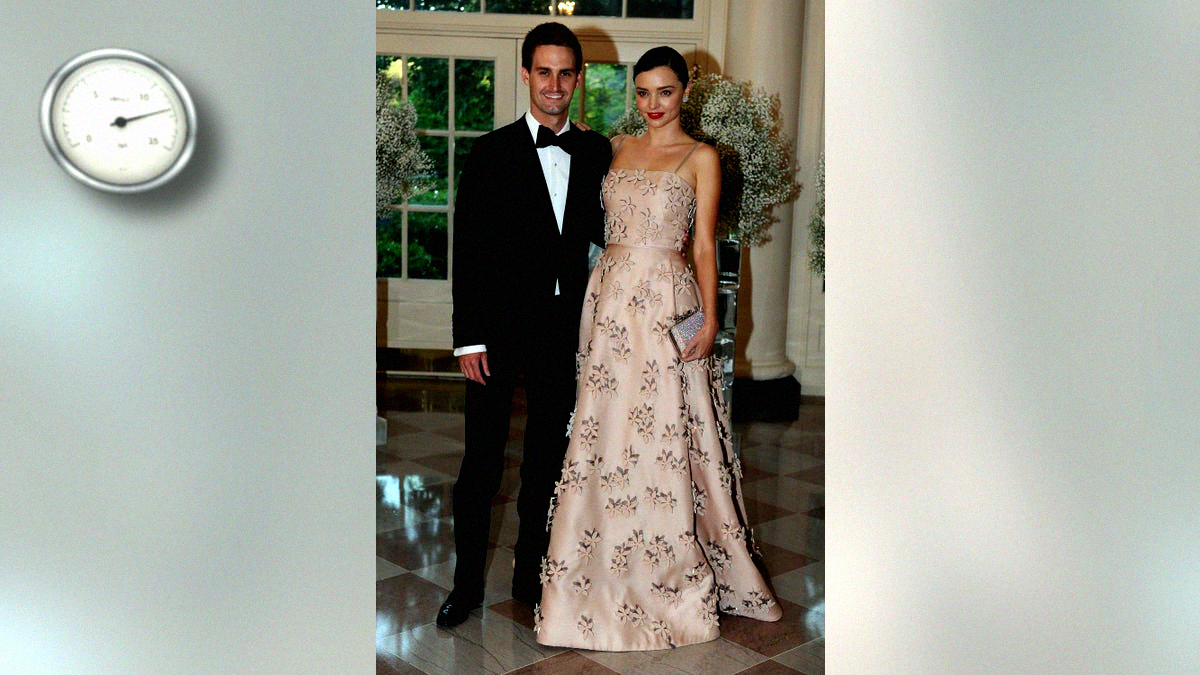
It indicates 12 mA
